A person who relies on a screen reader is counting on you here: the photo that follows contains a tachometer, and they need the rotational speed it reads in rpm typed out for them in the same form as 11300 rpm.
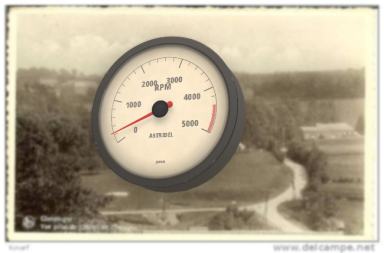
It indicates 200 rpm
